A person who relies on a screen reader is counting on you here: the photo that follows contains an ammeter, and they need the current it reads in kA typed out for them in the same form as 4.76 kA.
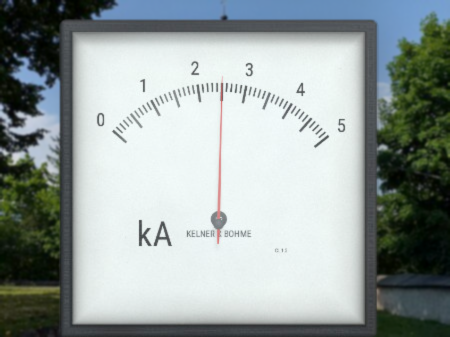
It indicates 2.5 kA
